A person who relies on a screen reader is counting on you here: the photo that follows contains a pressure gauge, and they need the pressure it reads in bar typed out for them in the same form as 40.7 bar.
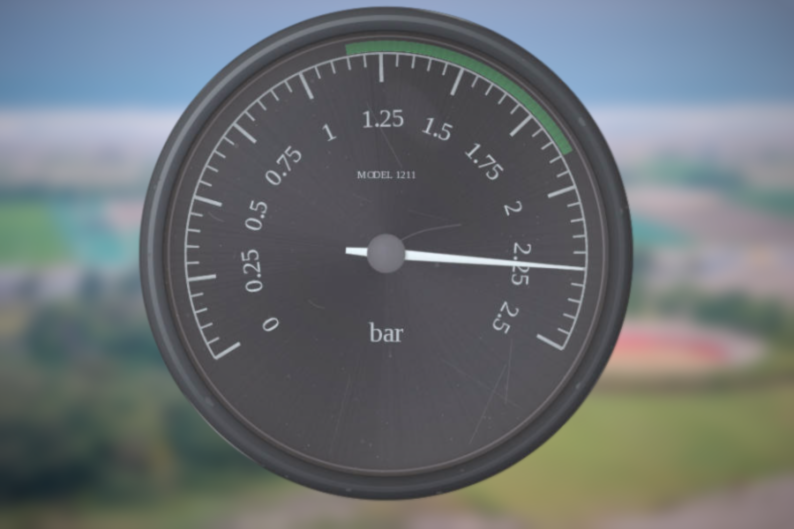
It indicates 2.25 bar
